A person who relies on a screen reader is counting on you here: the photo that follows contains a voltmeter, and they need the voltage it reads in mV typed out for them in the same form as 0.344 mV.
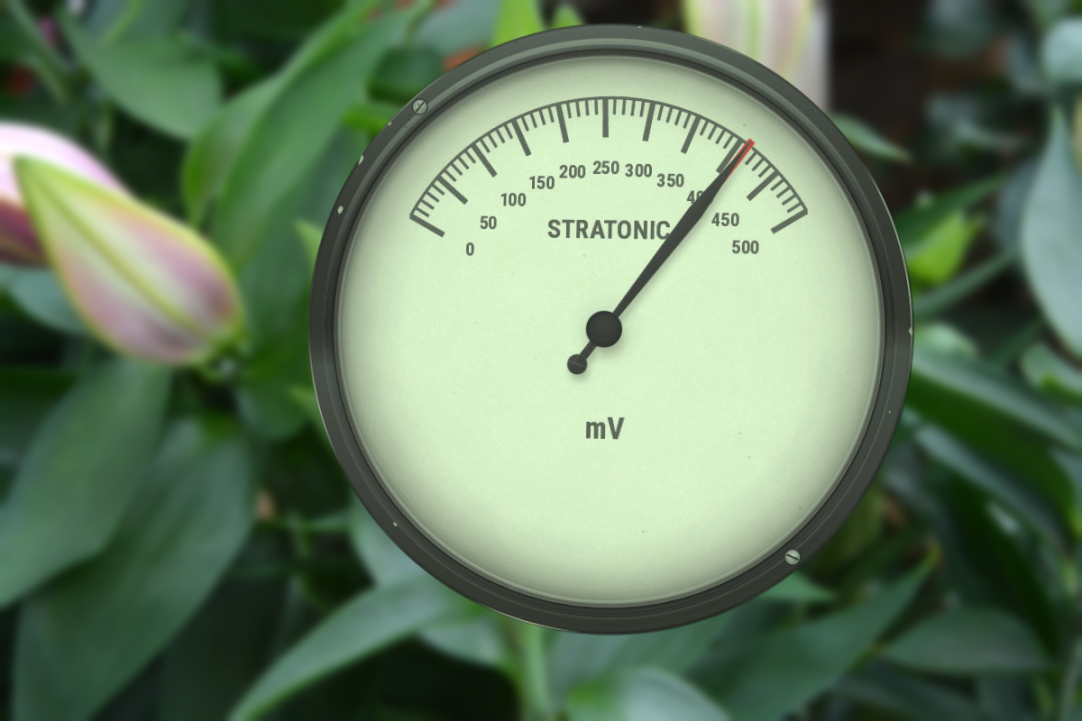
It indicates 410 mV
